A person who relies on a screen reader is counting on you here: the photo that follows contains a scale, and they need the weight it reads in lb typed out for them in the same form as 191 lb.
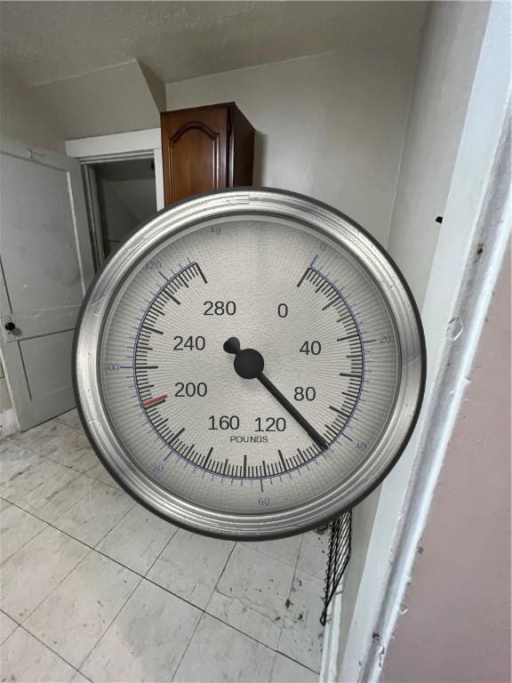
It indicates 98 lb
